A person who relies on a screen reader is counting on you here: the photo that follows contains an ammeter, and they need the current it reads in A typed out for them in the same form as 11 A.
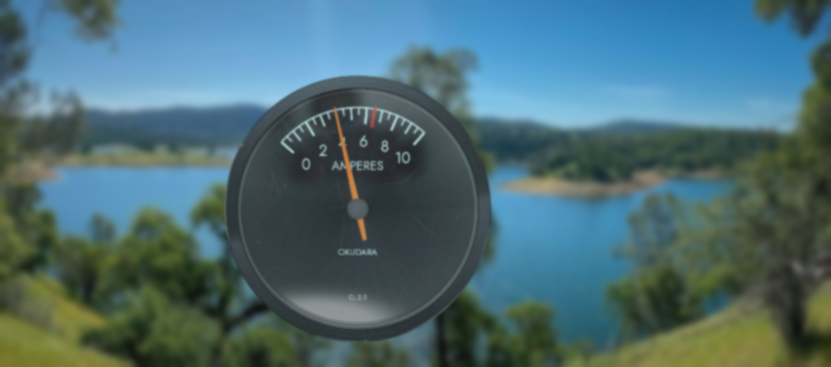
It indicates 4 A
